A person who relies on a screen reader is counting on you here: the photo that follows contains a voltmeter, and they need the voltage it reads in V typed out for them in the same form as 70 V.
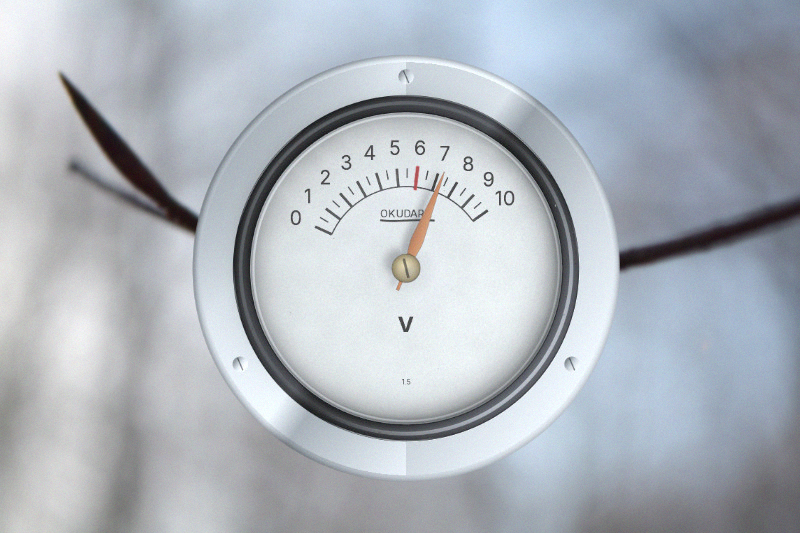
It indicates 7.25 V
